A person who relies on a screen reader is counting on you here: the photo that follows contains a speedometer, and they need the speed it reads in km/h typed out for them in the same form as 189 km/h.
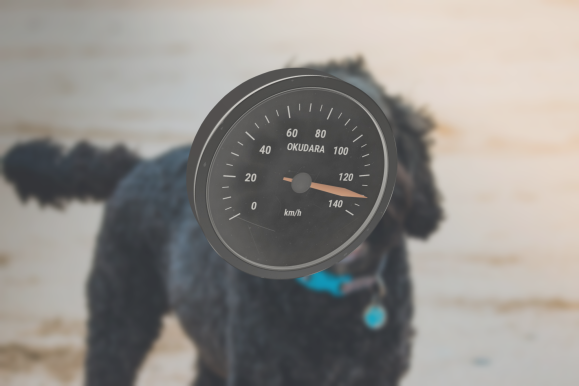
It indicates 130 km/h
